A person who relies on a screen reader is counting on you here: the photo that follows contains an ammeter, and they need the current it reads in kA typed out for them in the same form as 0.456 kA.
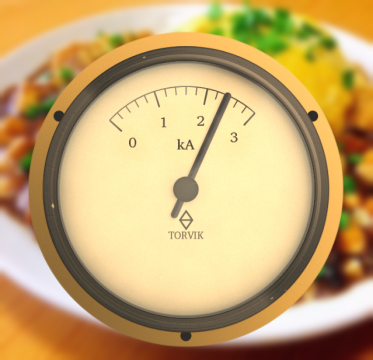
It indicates 2.4 kA
